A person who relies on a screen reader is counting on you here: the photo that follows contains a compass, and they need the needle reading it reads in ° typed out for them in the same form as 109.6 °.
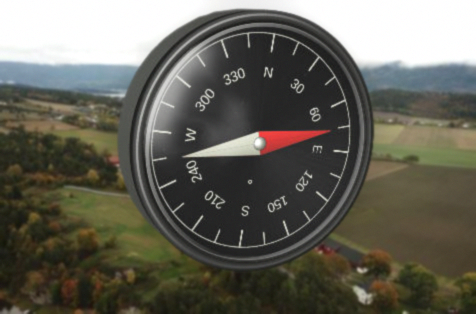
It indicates 75 °
